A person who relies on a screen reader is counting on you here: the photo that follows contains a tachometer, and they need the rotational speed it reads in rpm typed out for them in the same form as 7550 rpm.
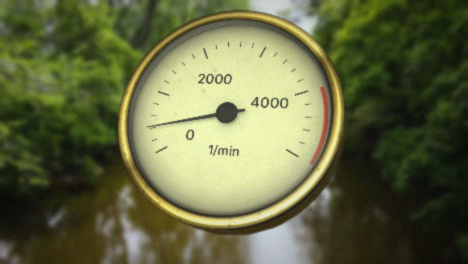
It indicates 400 rpm
